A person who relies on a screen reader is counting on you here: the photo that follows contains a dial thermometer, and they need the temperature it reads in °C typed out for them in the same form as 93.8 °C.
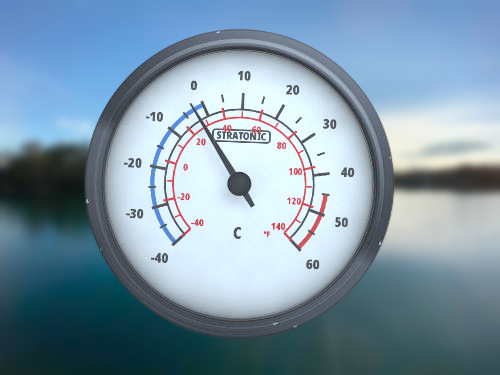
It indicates -2.5 °C
